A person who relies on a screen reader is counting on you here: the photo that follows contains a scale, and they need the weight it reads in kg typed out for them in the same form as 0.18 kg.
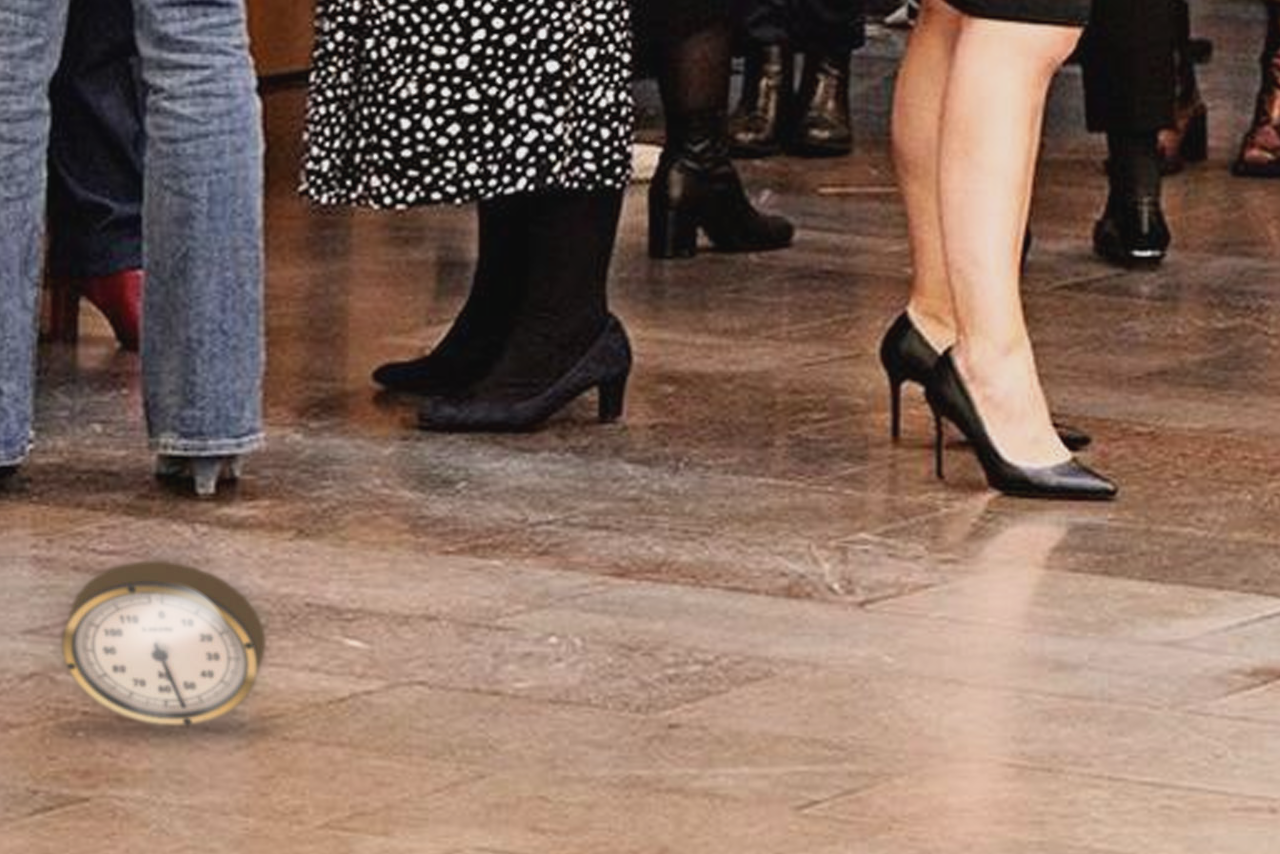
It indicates 55 kg
